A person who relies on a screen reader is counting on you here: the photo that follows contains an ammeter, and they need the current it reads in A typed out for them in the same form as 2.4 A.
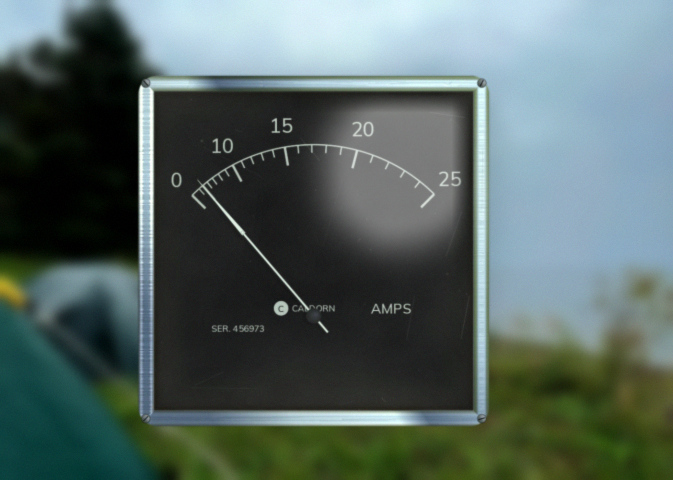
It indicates 5 A
